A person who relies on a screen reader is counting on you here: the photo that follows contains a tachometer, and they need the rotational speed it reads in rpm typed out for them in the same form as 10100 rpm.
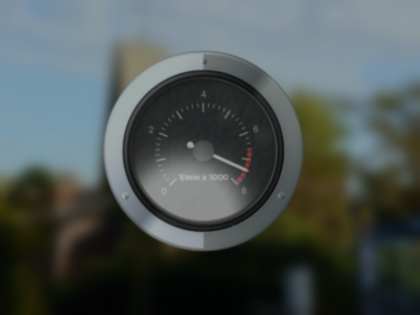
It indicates 7400 rpm
